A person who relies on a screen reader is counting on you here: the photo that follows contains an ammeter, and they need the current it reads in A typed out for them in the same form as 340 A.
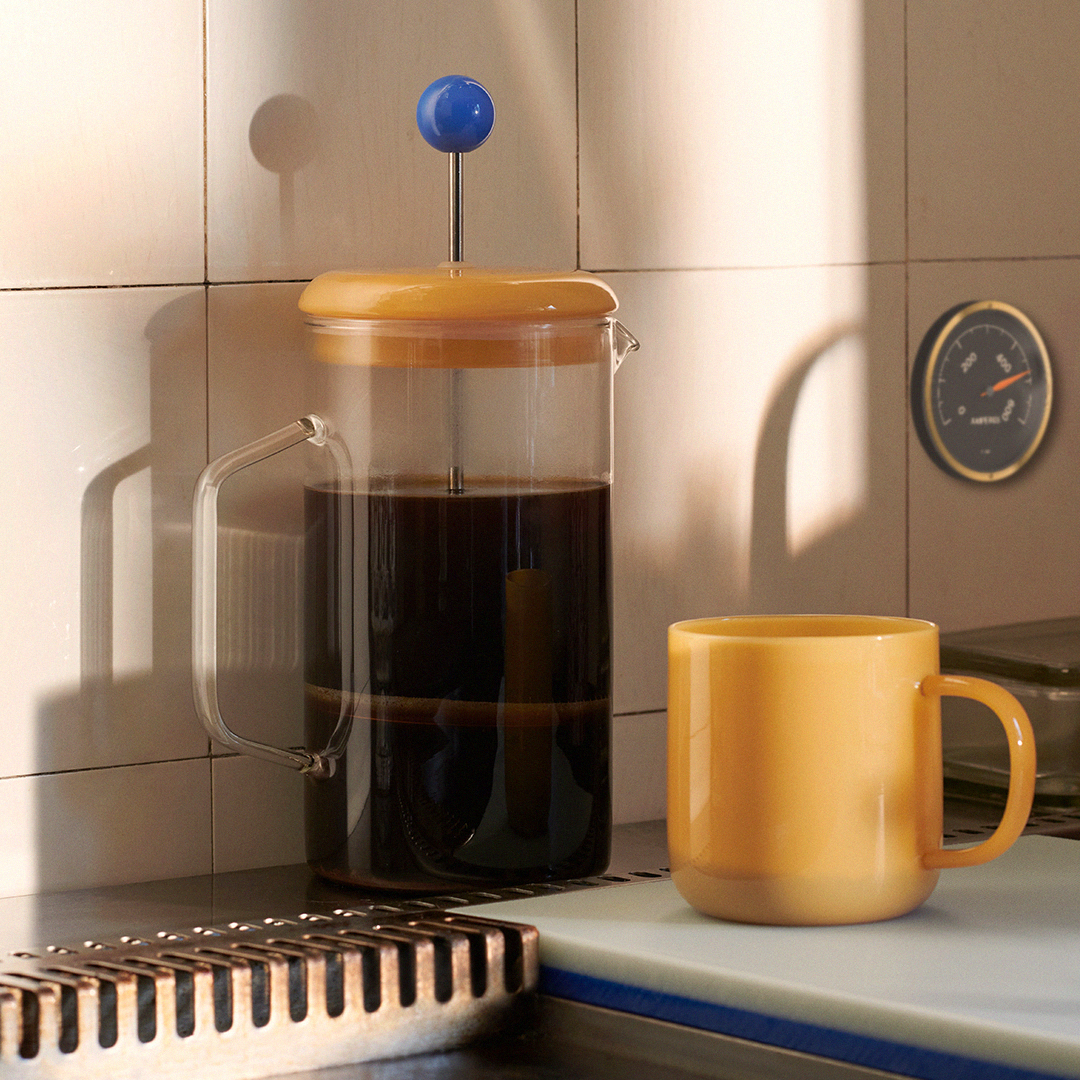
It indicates 475 A
